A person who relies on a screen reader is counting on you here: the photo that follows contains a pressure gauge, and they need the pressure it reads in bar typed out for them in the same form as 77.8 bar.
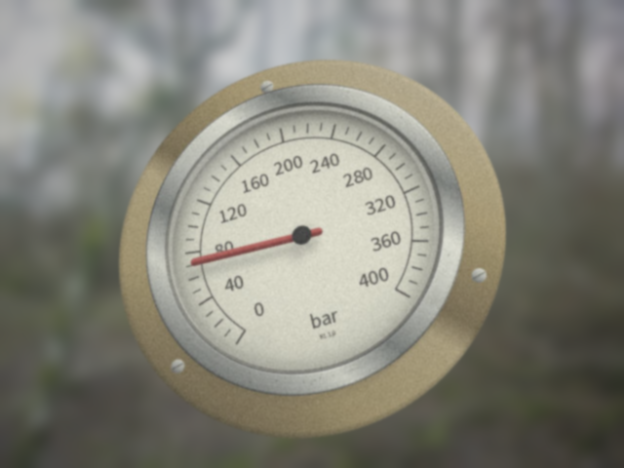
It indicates 70 bar
